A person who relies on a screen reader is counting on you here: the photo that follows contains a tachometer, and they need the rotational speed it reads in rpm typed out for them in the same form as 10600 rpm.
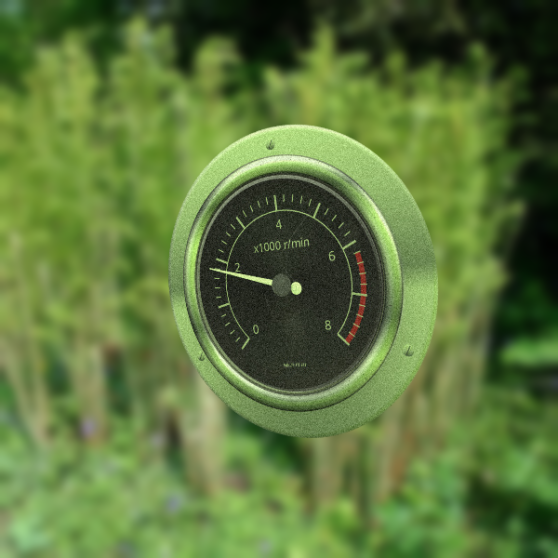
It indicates 1800 rpm
